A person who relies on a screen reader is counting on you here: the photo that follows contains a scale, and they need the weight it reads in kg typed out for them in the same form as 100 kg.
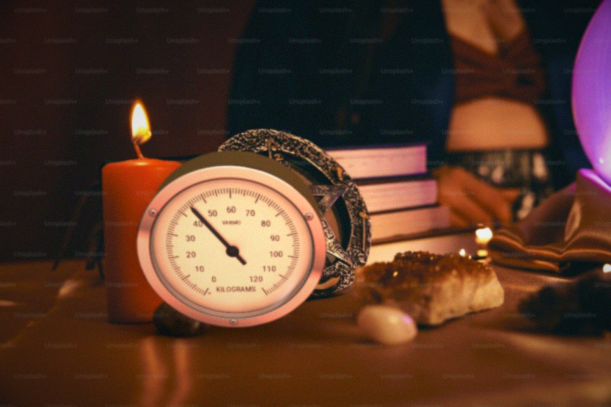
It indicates 45 kg
